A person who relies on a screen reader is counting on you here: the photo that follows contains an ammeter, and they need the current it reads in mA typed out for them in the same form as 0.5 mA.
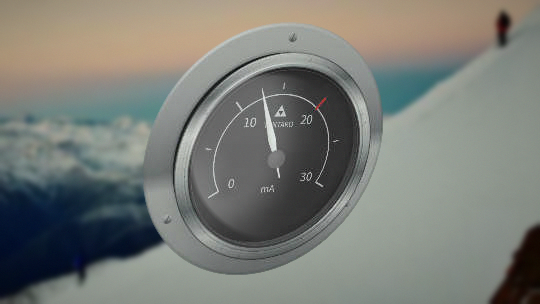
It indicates 12.5 mA
